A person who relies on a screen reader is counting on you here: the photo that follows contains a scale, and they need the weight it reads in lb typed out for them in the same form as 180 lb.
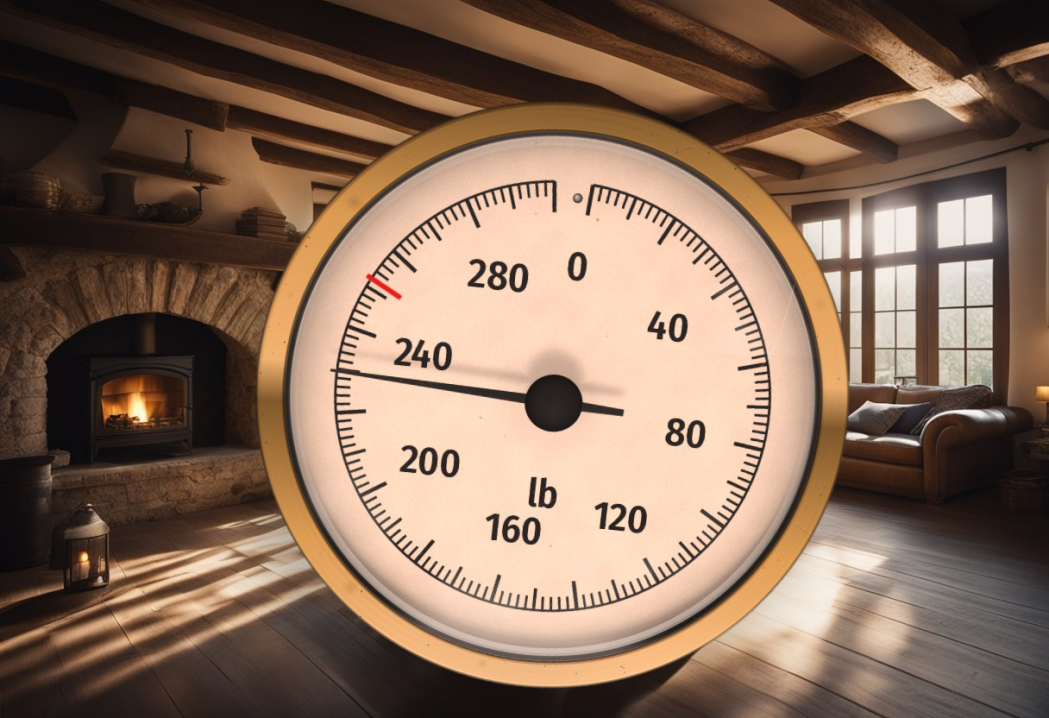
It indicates 230 lb
